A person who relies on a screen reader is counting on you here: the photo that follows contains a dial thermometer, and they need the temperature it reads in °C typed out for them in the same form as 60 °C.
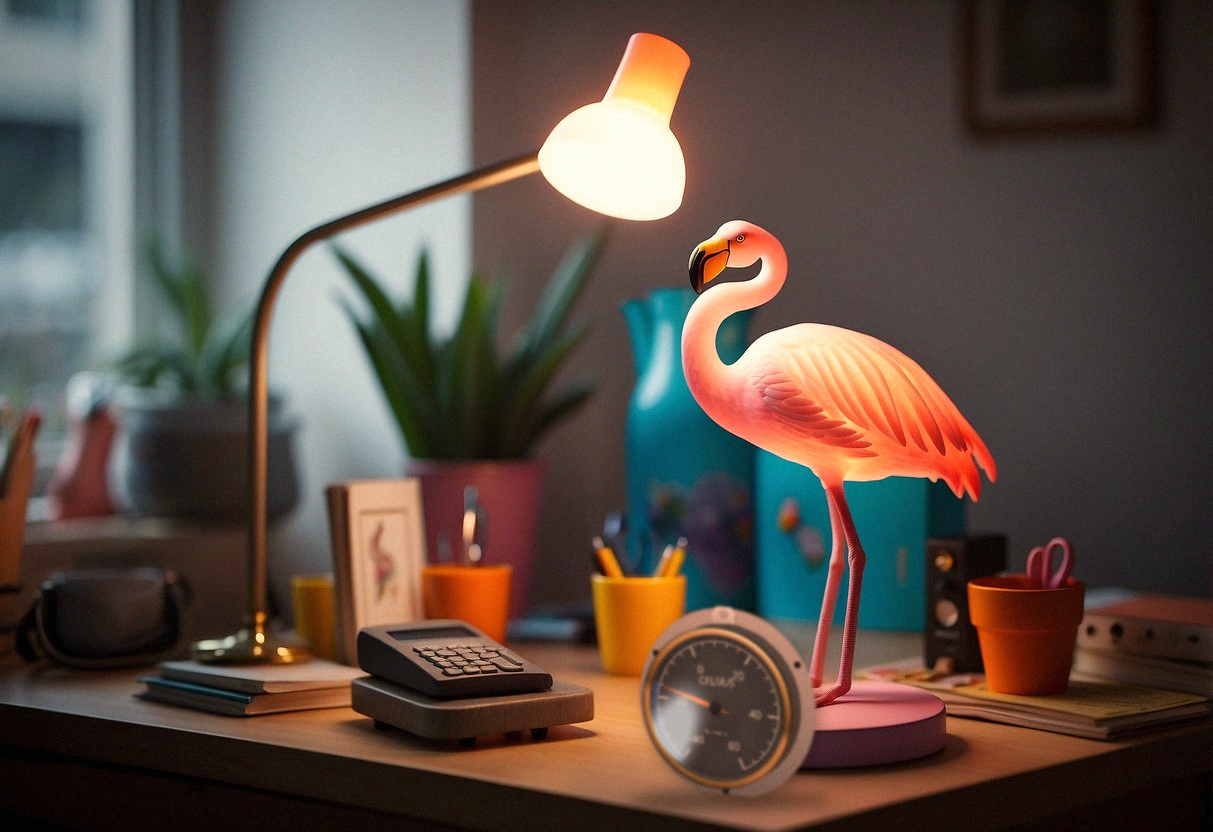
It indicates -16 °C
